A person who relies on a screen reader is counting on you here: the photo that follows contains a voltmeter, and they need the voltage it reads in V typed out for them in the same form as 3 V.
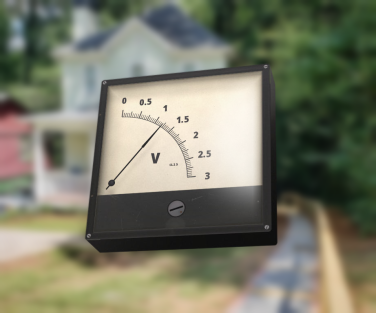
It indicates 1.25 V
